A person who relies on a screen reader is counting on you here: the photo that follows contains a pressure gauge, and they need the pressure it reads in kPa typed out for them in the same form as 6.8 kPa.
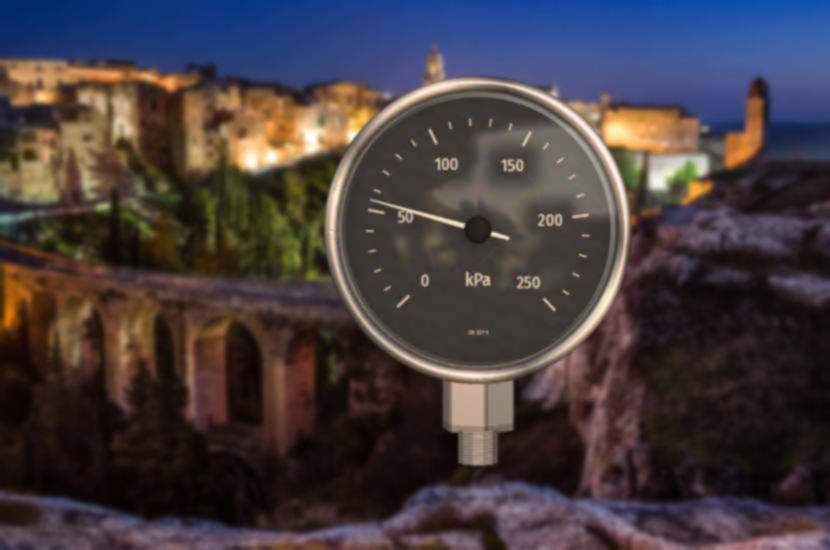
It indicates 55 kPa
